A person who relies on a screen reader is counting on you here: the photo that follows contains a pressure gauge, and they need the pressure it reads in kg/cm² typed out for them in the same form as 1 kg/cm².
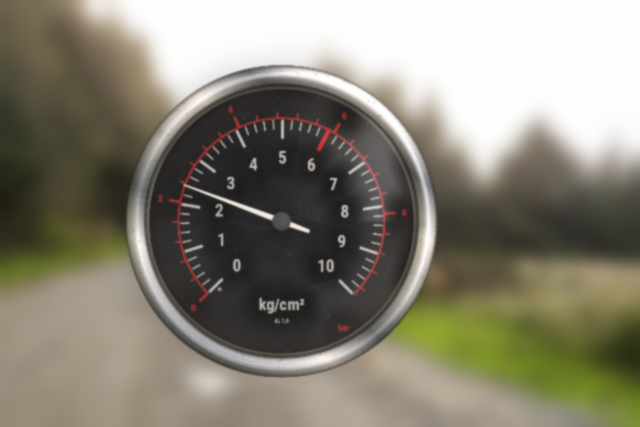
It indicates 2.4 kg/cm²
